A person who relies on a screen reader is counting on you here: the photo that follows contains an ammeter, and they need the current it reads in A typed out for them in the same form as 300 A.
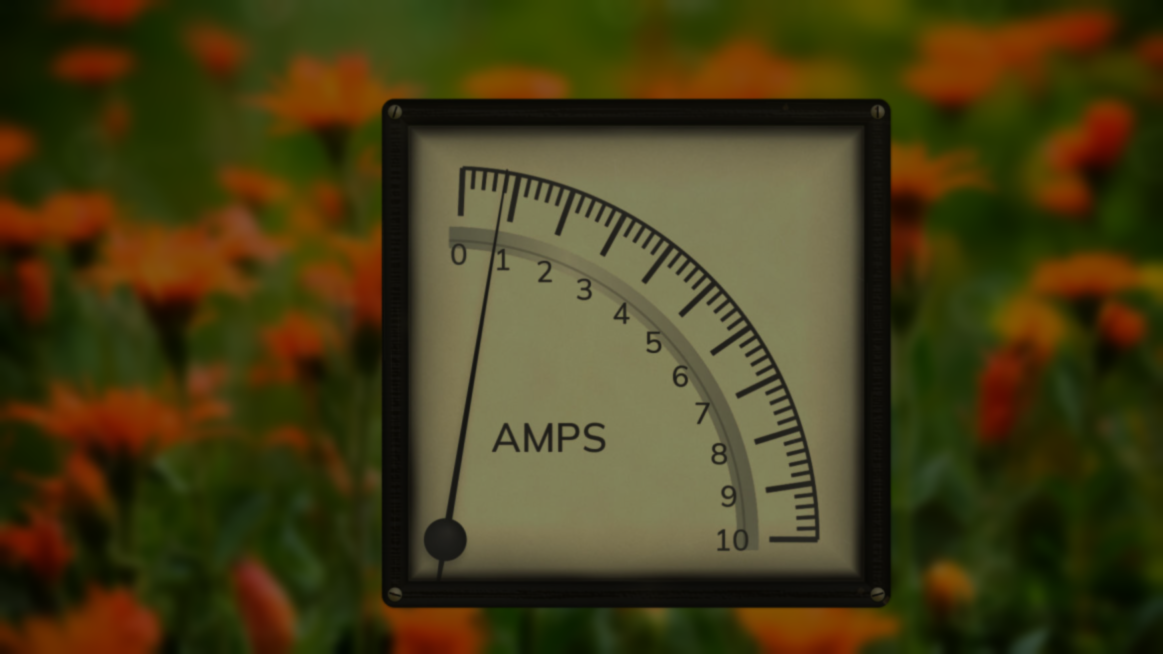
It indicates 0.8 A
